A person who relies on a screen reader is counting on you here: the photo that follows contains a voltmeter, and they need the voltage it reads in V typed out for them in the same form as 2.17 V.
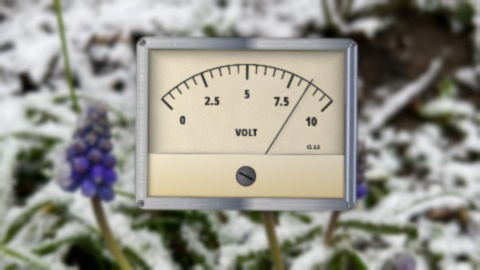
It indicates 8.5 V
